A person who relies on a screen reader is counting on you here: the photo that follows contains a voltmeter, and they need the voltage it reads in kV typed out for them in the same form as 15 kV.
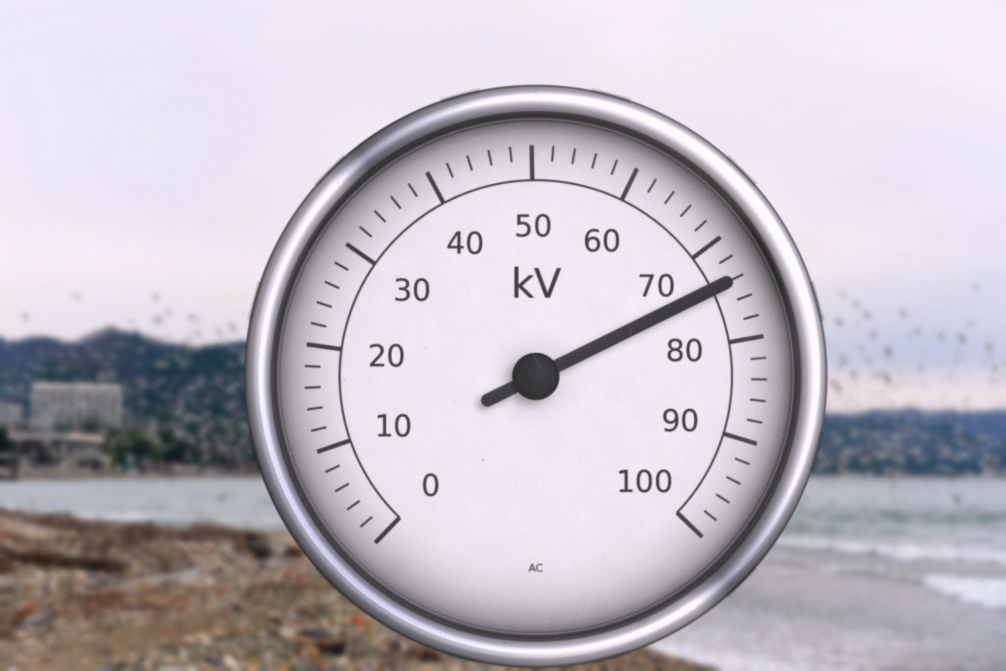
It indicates 74 kV
